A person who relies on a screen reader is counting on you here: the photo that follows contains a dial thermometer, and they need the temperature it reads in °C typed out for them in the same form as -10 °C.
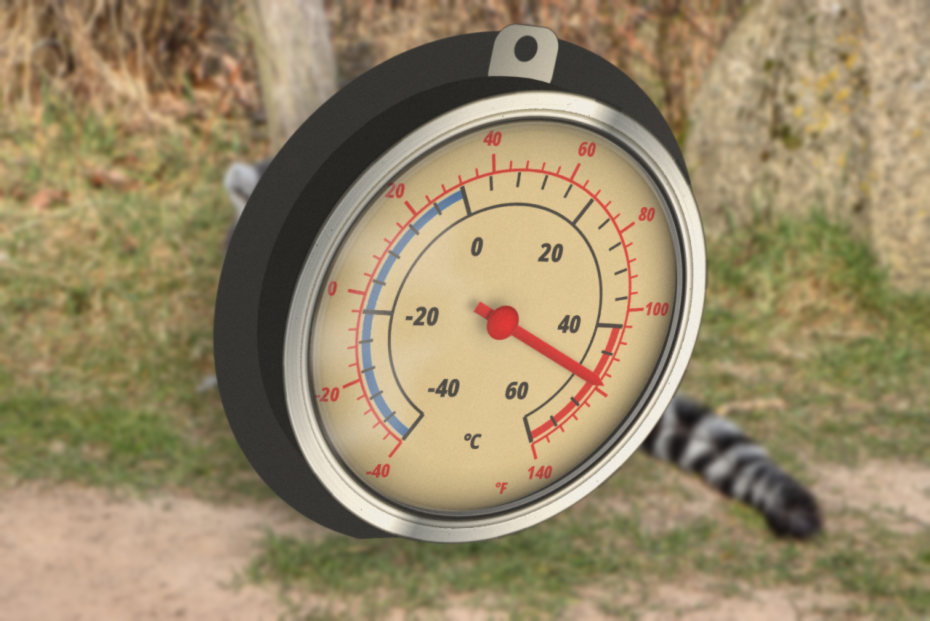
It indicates 48 °C
